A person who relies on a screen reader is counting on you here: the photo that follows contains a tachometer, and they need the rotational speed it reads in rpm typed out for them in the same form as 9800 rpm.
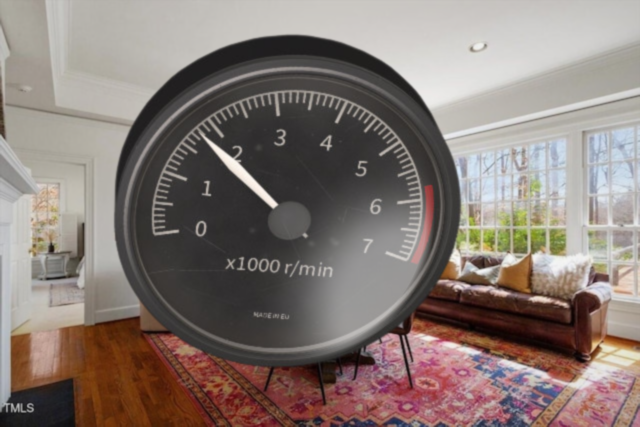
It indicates 1800 rpm
